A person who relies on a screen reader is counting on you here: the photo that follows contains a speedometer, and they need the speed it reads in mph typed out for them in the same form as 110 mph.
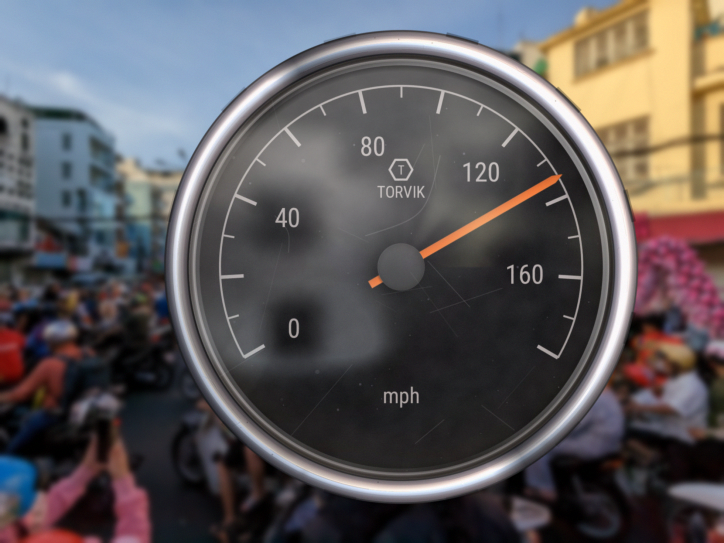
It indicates 135 mph
